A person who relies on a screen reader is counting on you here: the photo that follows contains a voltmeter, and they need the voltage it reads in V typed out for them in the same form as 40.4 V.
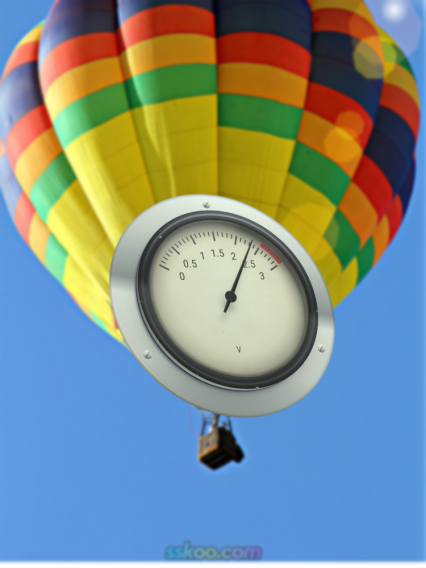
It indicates 2.3 V
